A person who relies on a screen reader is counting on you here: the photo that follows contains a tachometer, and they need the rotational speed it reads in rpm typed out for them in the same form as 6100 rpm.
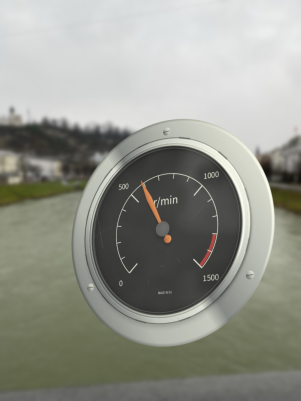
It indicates 600 rpm
